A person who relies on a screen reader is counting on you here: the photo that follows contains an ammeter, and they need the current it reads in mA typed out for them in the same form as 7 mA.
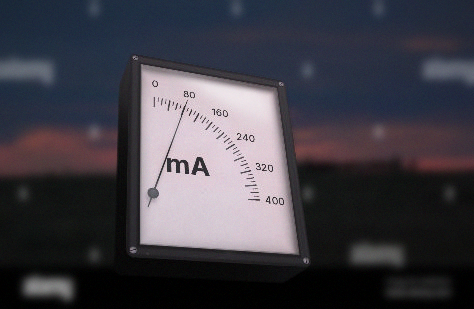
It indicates 80 mA
